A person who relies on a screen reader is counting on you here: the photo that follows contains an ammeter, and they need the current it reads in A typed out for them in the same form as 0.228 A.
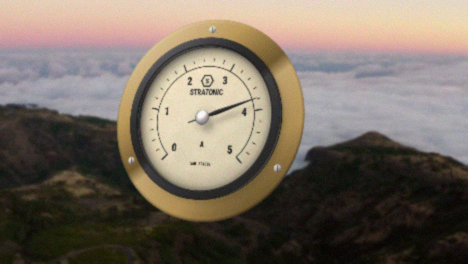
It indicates 3.8 A
